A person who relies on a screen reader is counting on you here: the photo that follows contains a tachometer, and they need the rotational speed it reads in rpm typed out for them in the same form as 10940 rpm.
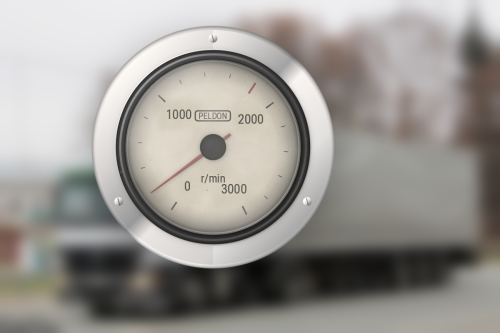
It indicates 200 rpm
